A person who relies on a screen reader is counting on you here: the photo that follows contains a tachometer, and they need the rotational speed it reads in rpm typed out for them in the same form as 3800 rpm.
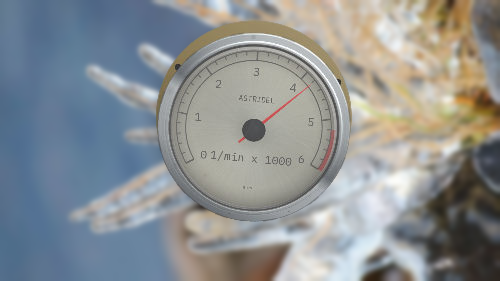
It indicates 4200 rpm
